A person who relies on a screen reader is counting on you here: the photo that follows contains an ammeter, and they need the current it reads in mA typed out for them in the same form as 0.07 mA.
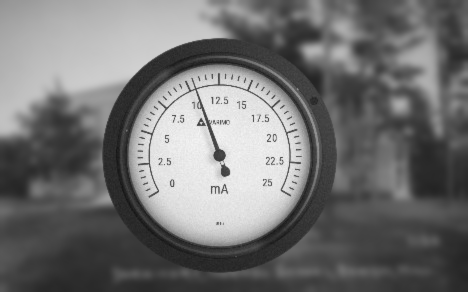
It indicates 10.5 mA
